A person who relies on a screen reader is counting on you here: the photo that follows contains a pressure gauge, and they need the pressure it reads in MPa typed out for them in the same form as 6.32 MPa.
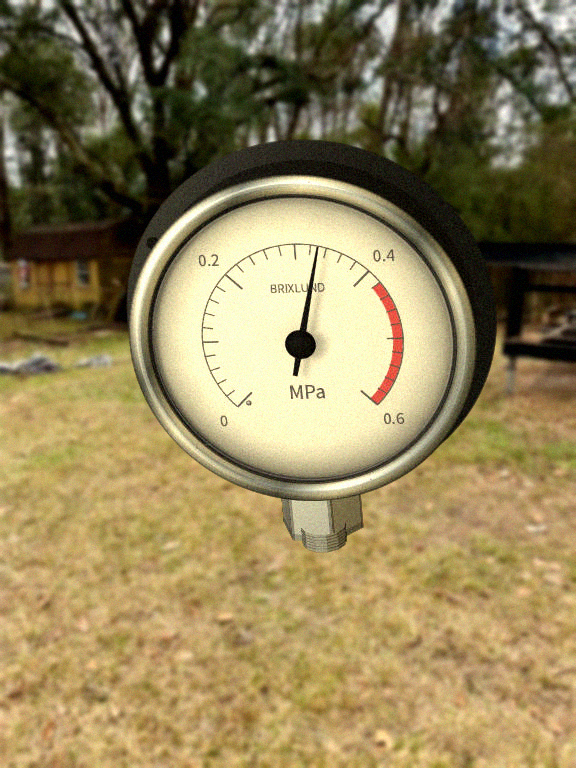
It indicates 0.33 MPa
